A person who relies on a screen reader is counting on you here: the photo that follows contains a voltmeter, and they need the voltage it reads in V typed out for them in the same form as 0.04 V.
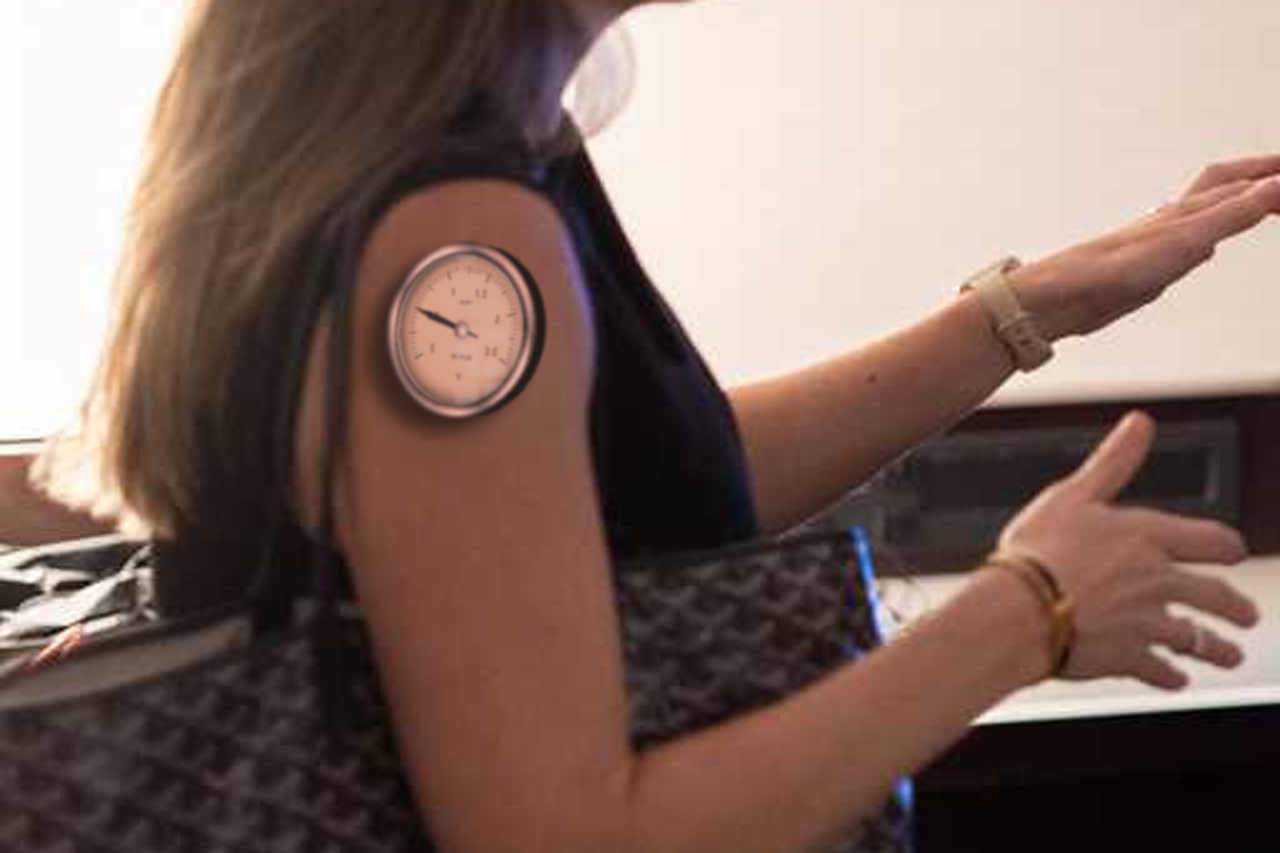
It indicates 0.5 V
